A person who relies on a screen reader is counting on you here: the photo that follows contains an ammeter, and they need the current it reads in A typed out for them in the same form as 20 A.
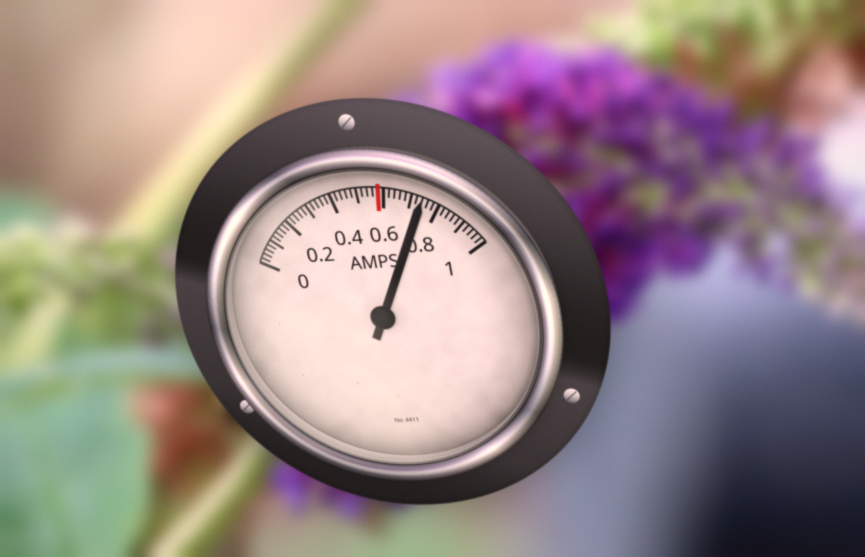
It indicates 0.74 A
